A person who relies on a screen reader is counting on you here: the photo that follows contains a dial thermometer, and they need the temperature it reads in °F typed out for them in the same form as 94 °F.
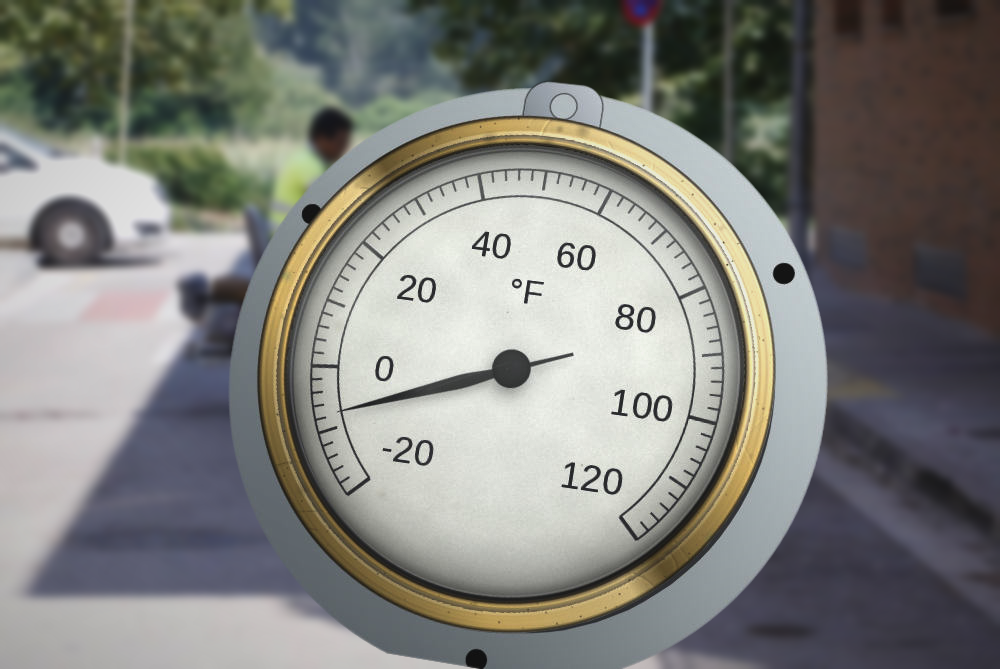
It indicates -8 °F
